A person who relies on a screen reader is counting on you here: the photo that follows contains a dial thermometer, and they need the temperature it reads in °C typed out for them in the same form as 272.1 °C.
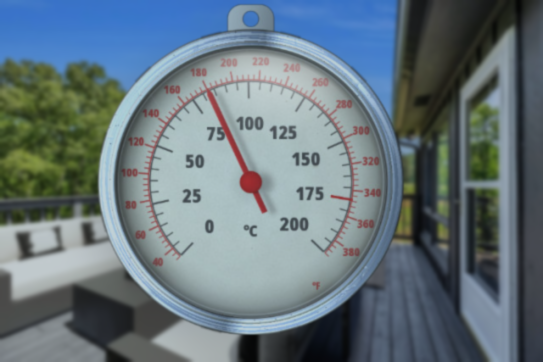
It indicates 82.5 °C
